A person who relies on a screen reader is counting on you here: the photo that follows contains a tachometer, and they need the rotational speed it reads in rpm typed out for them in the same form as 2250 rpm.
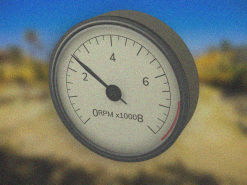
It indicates 2500 rpm
